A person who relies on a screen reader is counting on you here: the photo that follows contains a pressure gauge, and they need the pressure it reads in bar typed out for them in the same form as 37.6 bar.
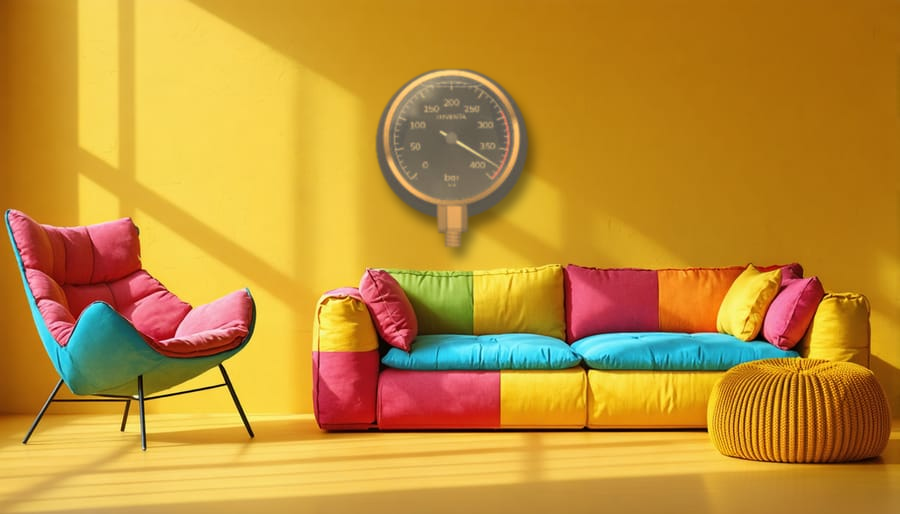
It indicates 380 bar
